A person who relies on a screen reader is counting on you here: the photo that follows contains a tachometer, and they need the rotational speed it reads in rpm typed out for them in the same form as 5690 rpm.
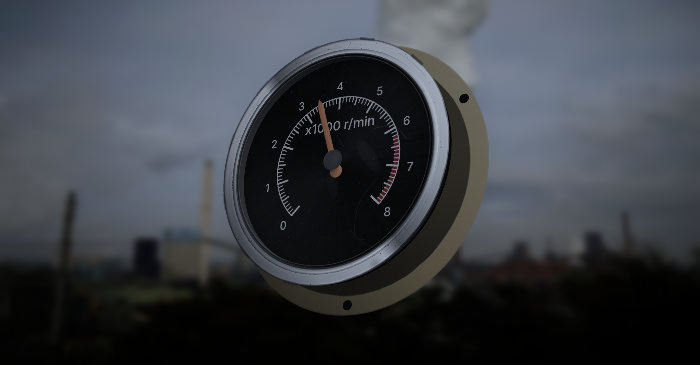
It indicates 3500 rpm
